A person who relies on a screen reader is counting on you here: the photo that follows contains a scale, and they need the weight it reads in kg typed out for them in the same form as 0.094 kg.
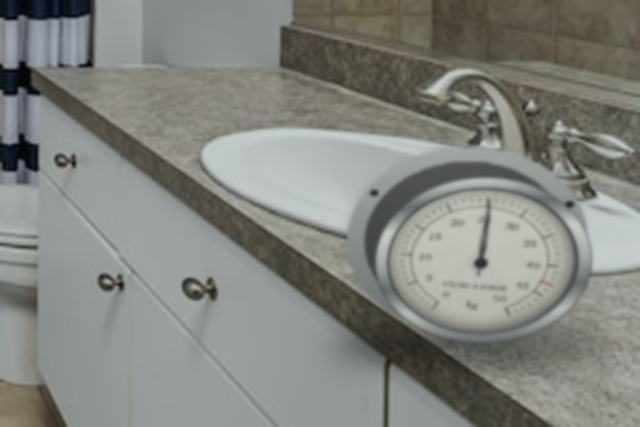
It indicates 25 kg
